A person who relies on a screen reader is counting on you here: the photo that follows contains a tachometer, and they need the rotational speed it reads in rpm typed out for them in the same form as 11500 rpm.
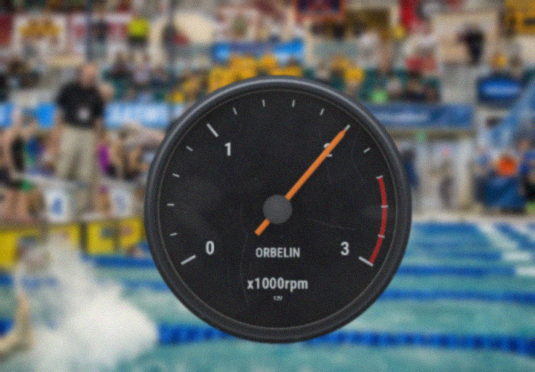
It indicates 2000 rpm
